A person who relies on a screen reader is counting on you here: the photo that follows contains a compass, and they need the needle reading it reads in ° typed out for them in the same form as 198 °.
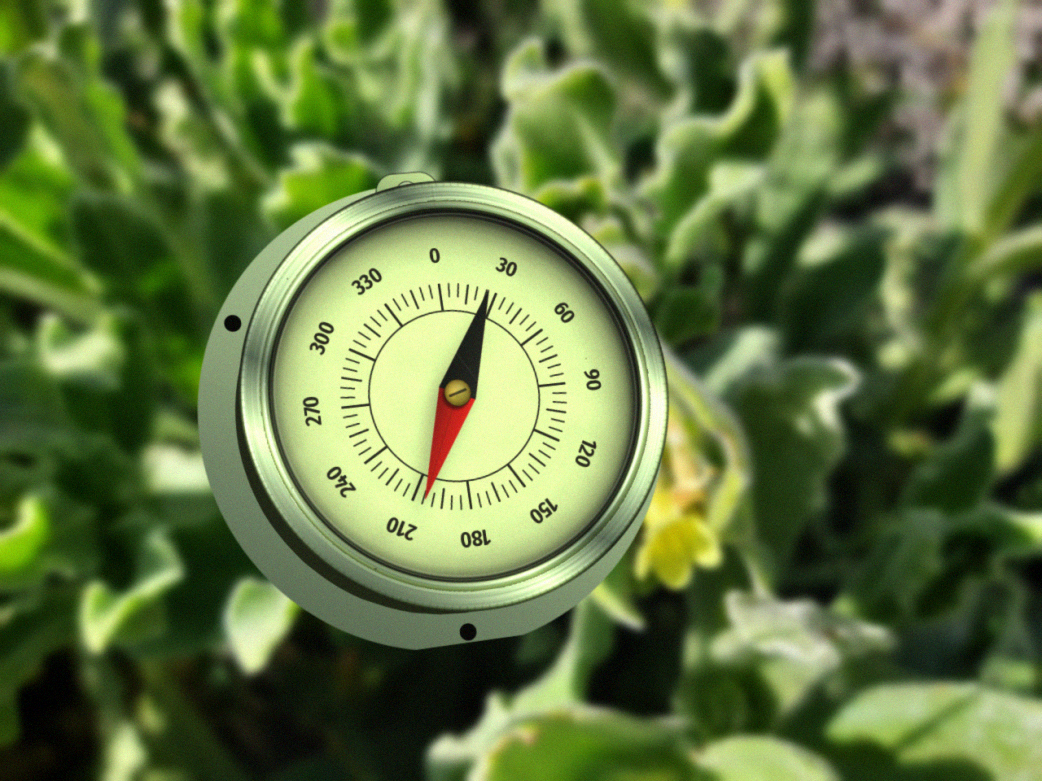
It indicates 205 °
